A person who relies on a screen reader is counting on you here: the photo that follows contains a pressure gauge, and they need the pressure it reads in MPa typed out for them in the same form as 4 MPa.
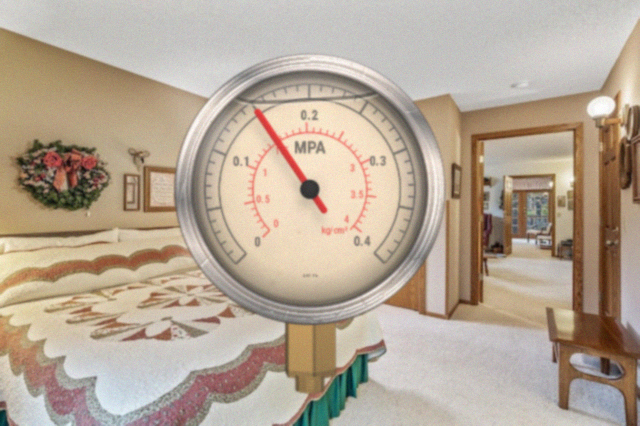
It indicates 0.15 MPa
